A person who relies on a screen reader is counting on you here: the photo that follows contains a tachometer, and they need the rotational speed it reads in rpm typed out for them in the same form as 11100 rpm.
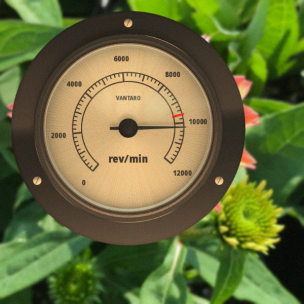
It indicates 10200 rpm
